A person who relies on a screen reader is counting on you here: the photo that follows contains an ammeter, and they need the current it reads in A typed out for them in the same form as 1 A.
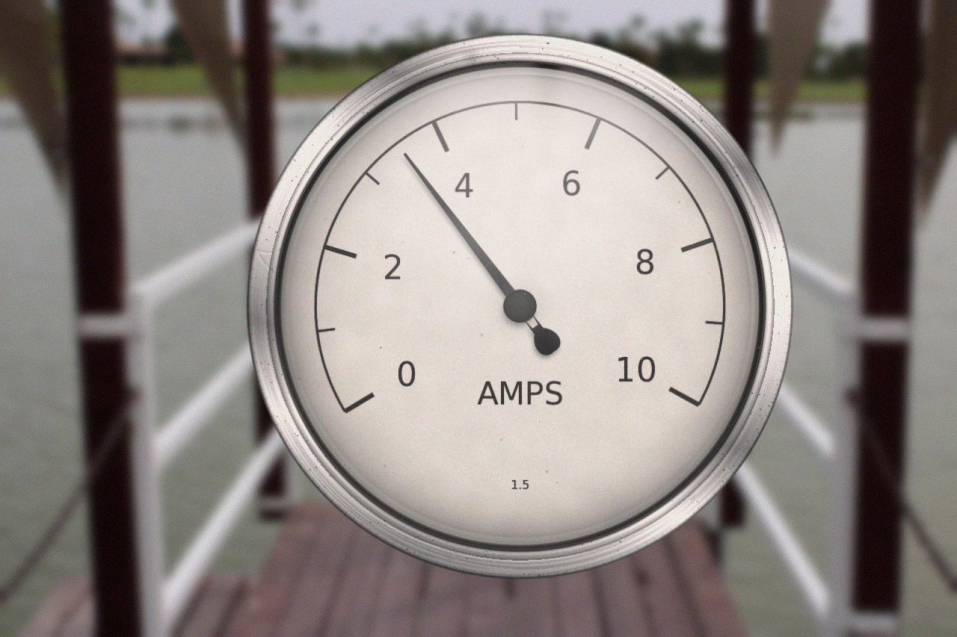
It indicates 3.5 A
